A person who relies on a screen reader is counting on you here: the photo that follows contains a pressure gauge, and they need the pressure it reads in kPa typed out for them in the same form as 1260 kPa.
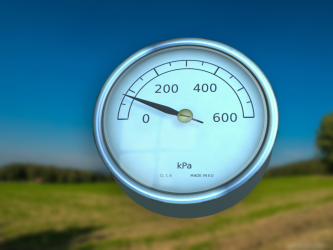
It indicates 75 kPa
